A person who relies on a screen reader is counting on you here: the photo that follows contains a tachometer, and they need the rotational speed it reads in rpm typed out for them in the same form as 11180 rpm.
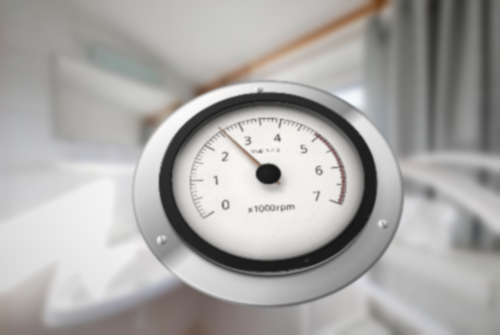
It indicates 2500 rpm
